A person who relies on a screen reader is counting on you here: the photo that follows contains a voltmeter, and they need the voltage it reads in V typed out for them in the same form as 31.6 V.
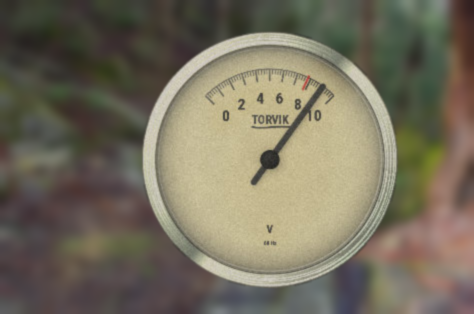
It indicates 9 V
